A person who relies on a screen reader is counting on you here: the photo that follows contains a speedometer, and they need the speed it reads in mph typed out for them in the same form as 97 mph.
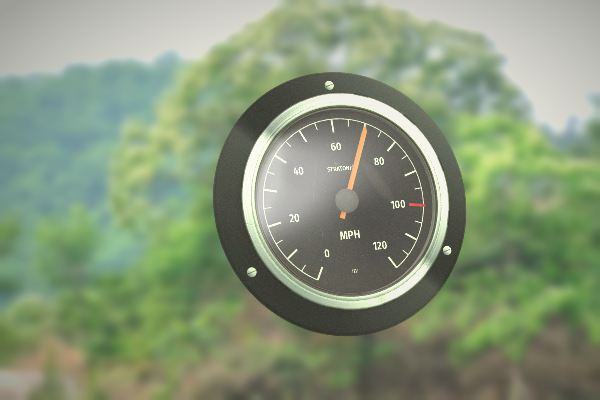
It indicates 70 mph
